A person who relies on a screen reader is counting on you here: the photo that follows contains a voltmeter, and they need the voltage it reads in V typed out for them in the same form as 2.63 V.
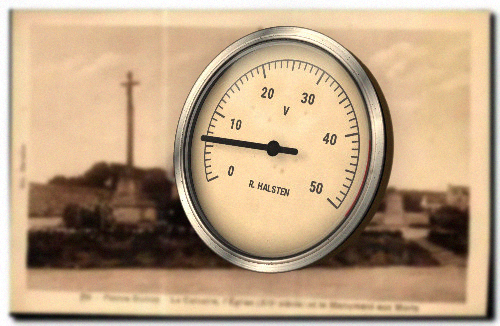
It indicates 6 V
